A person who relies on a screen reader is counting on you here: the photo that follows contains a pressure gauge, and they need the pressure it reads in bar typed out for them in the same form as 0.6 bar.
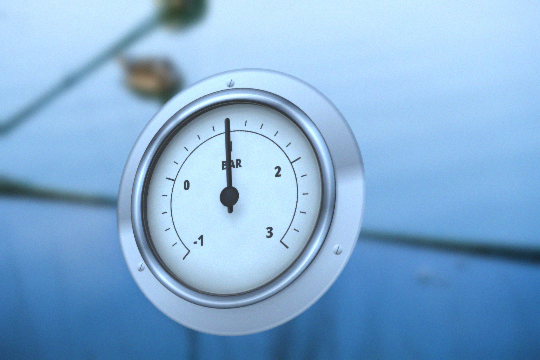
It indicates 1 bar
